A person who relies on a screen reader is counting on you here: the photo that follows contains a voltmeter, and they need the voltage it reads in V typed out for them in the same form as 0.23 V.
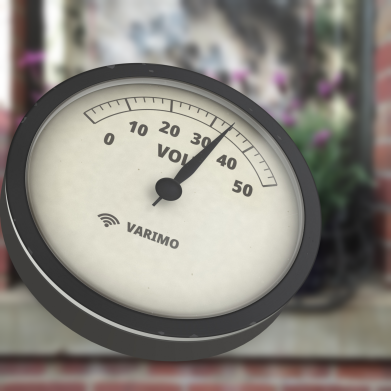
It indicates 34 V
